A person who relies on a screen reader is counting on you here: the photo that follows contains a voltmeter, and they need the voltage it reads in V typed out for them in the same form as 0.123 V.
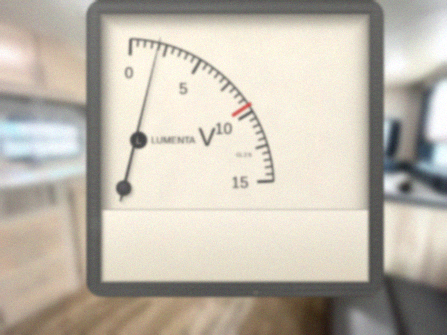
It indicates 2 V
